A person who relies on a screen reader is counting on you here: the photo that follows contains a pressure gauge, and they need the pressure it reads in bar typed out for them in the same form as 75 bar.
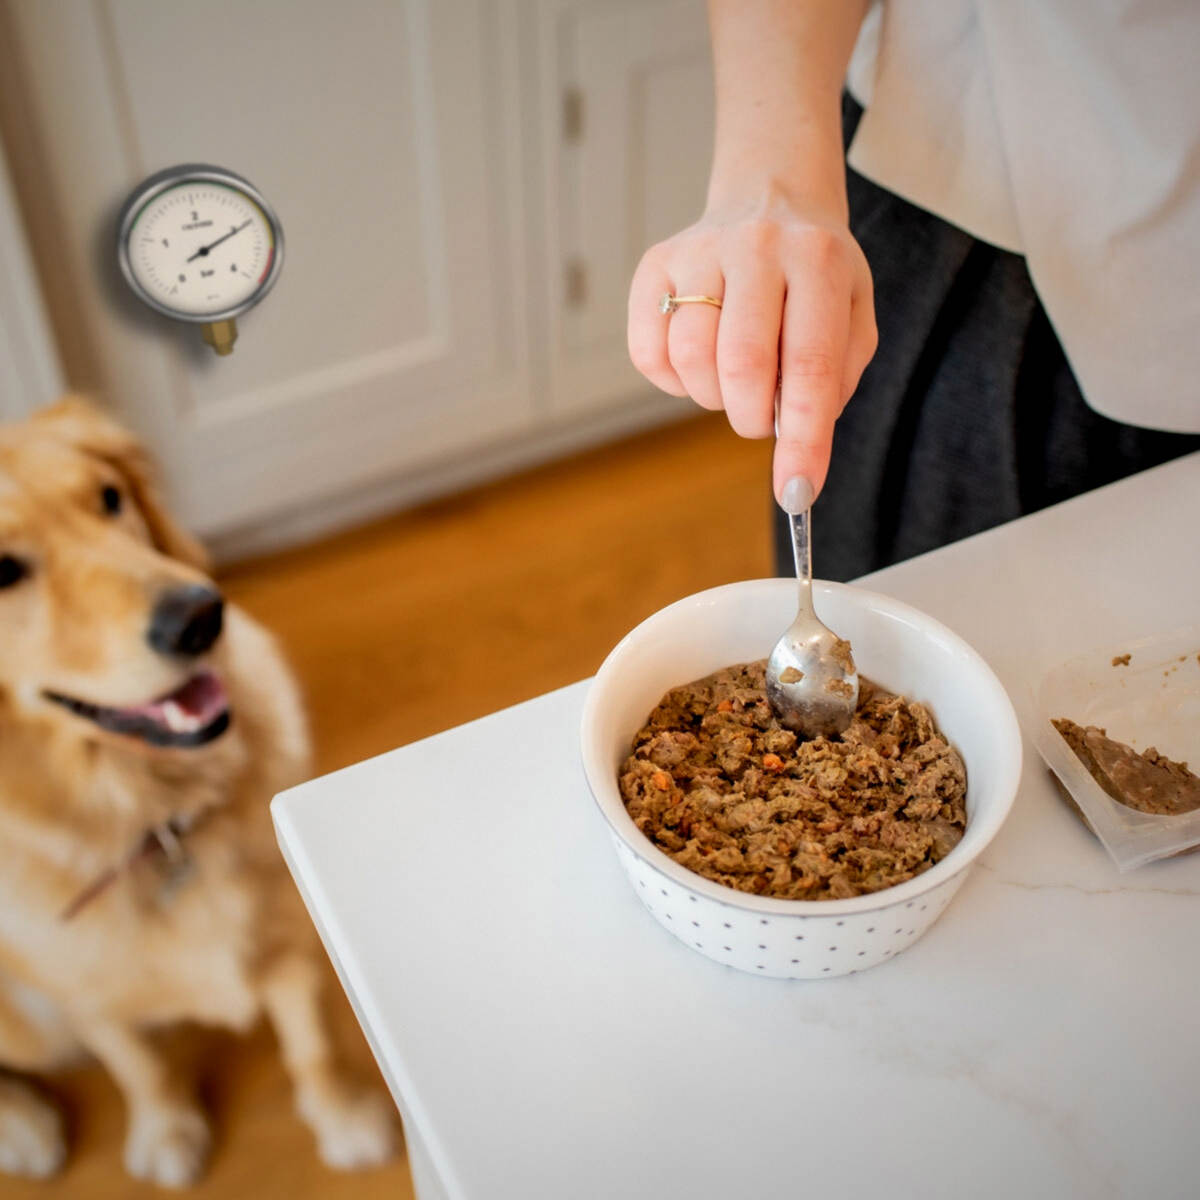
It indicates 3 bar
